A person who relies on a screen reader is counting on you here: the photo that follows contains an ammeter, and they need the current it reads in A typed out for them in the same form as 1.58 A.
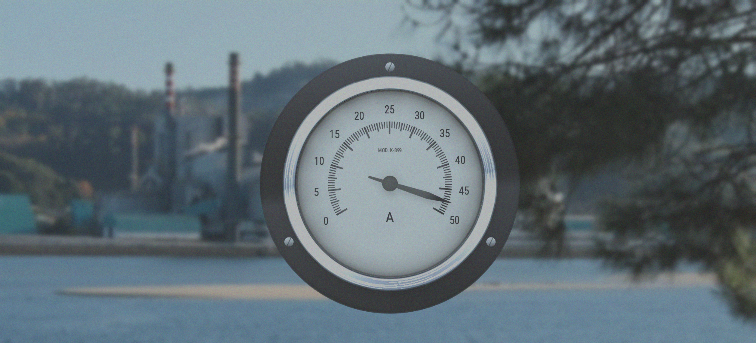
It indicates 47.5 A
